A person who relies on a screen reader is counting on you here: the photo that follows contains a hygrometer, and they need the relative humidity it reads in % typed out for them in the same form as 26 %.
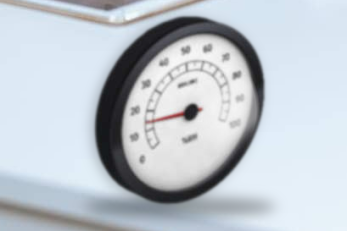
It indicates 15 %
